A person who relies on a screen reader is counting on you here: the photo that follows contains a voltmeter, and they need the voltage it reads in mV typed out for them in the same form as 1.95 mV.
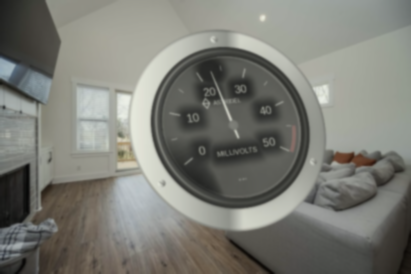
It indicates 22.5 mV
